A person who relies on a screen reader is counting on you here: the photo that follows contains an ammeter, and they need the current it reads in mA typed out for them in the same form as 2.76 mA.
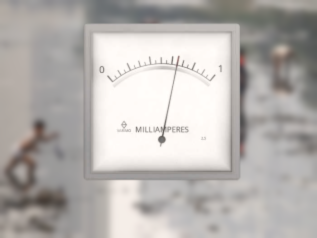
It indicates 0.65 mA
